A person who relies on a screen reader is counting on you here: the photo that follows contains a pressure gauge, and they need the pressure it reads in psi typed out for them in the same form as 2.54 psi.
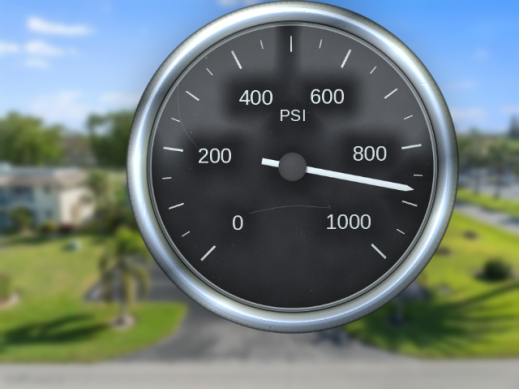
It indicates 875 psi
